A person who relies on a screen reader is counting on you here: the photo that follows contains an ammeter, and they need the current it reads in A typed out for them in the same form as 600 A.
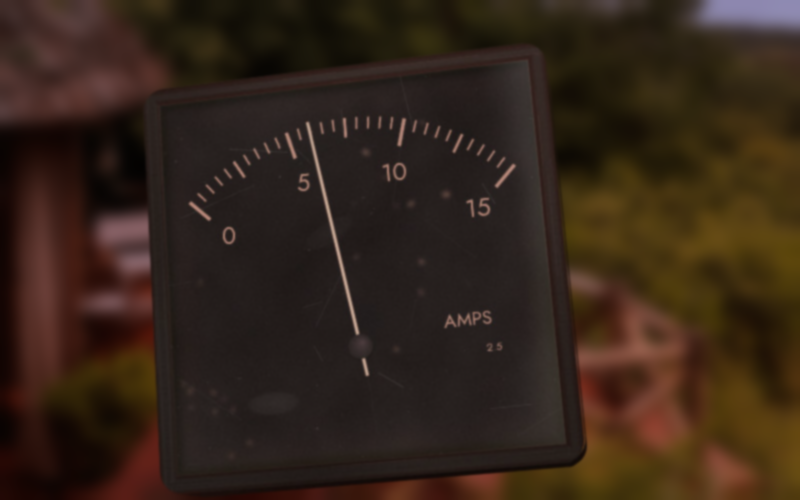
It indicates 6 A
